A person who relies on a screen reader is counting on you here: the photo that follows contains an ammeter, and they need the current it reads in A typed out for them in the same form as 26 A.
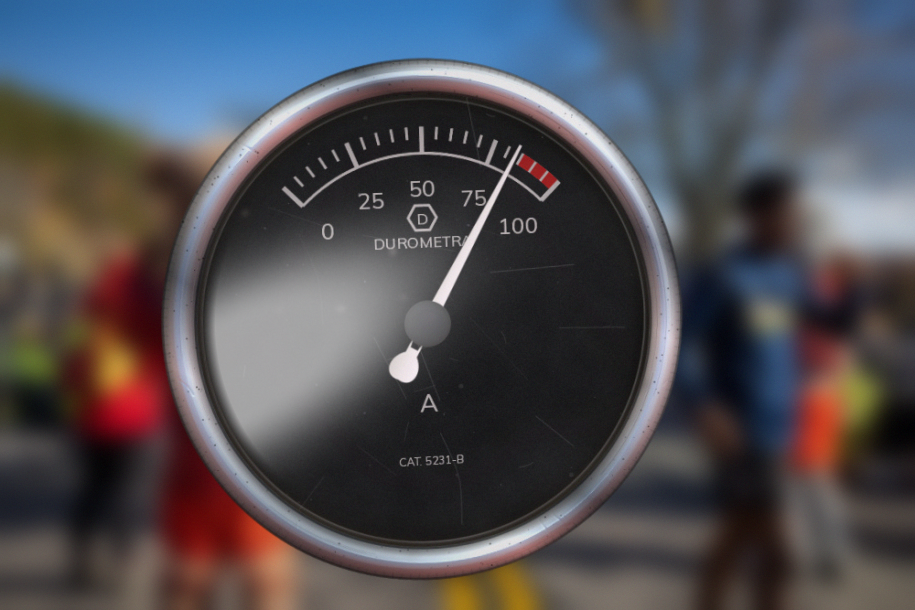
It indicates 82.5 A
